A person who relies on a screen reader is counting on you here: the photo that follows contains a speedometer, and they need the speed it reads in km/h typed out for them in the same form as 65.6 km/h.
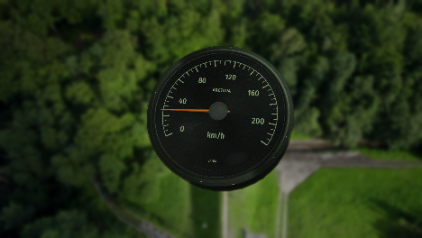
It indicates 25 km/h
